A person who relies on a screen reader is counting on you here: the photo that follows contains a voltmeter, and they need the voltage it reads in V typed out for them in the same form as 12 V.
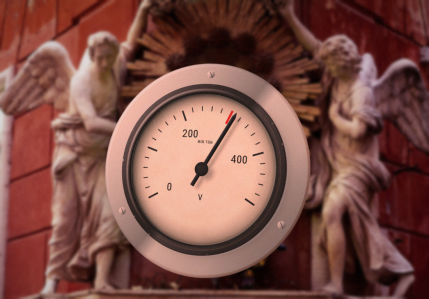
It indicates 310 V
